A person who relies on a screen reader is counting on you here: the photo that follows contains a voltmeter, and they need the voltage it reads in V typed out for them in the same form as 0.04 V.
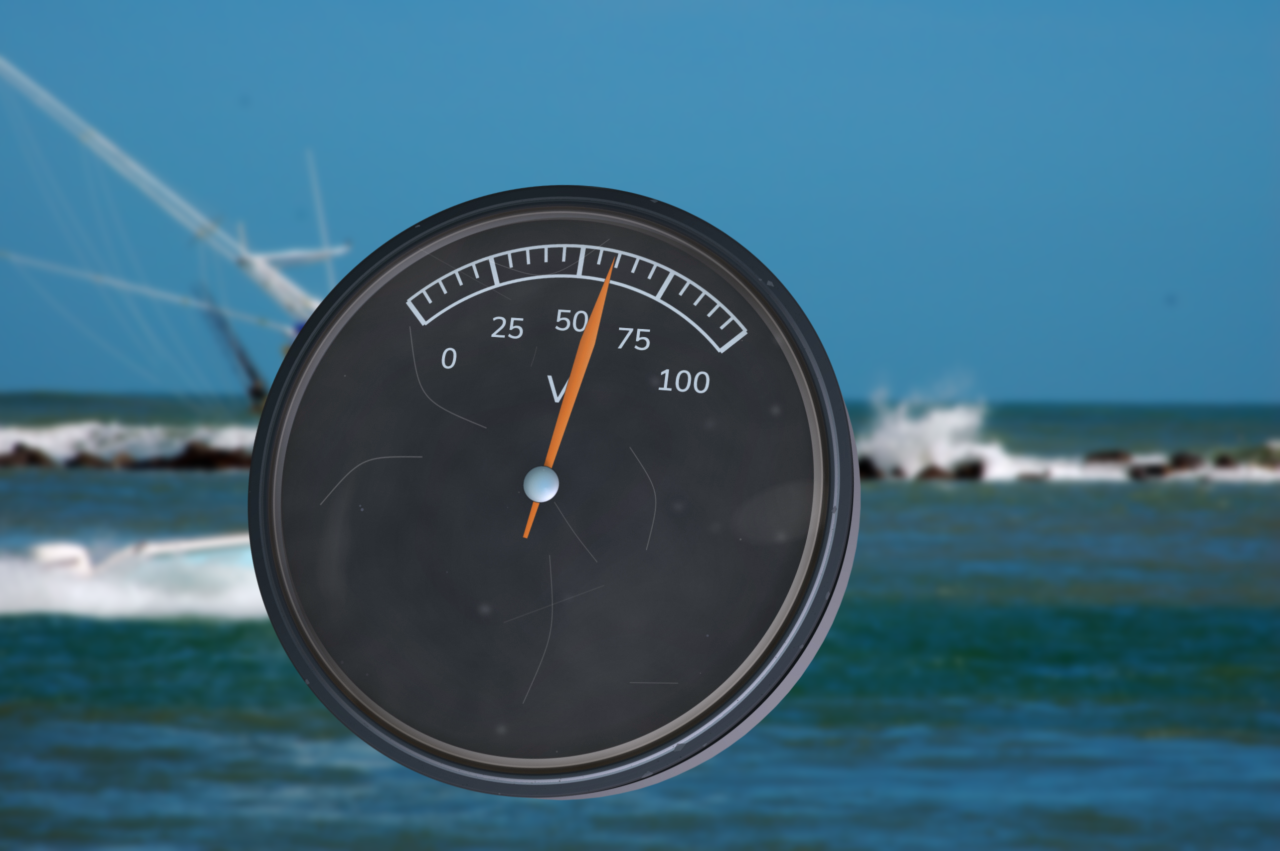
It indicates 60 V
